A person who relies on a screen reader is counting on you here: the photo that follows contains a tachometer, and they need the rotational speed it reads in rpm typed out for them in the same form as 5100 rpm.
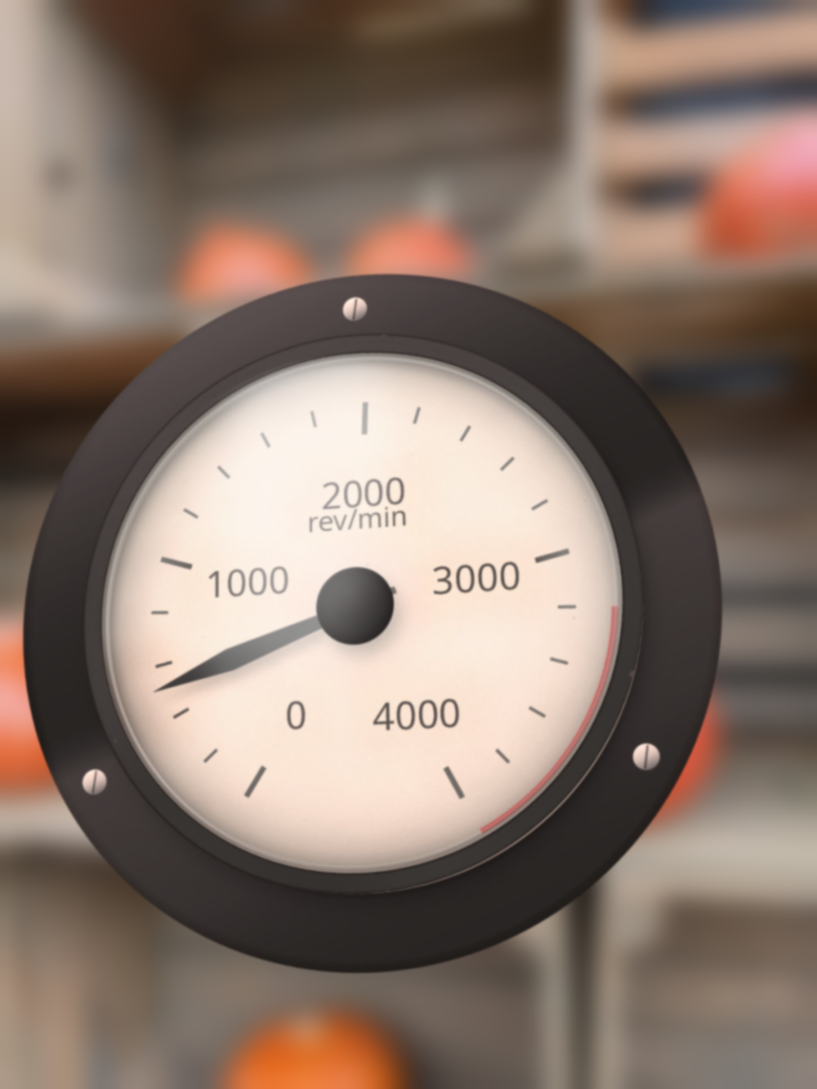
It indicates 500 rpm
